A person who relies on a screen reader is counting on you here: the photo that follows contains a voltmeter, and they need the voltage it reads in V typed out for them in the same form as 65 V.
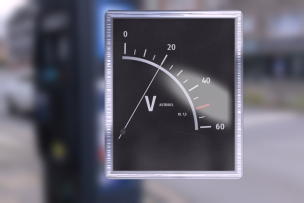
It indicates 20 V
